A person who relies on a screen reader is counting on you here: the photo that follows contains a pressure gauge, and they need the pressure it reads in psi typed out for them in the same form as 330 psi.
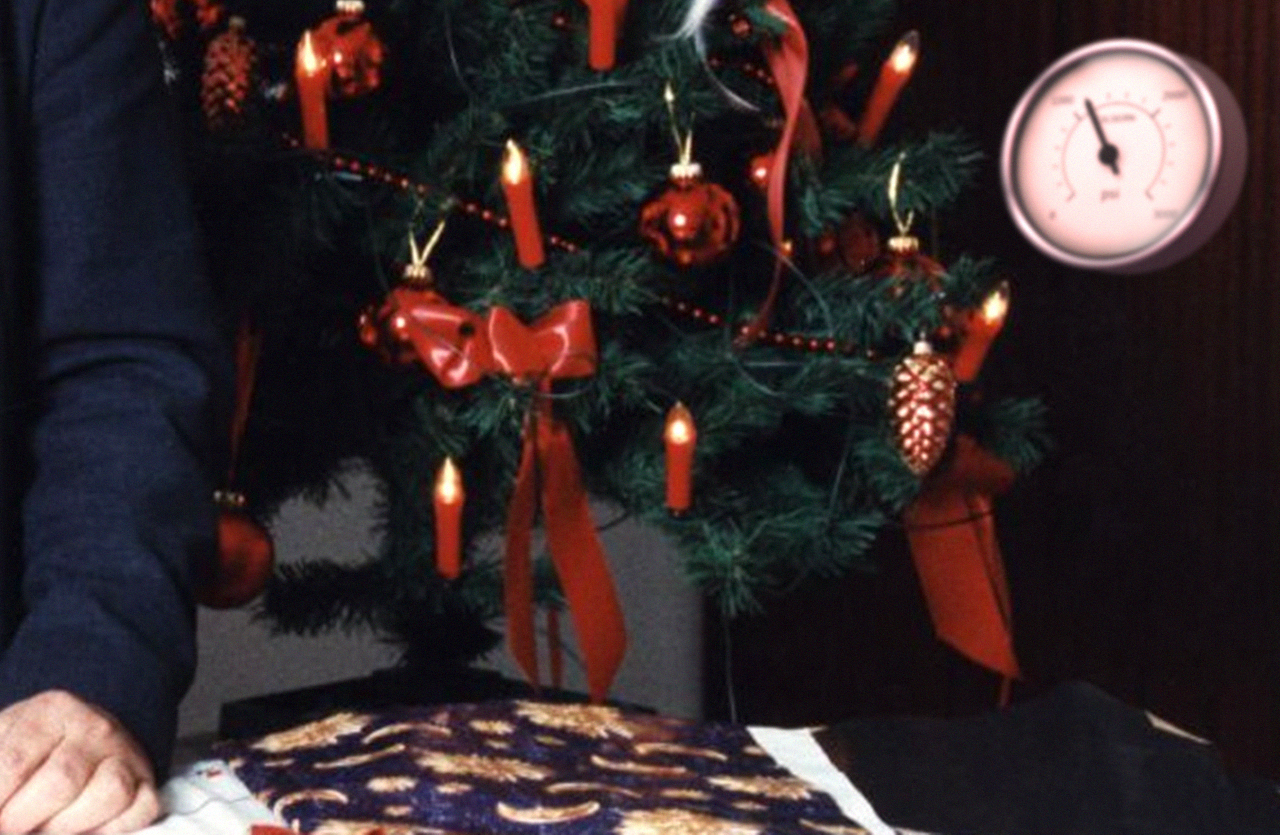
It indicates 1200 psi
